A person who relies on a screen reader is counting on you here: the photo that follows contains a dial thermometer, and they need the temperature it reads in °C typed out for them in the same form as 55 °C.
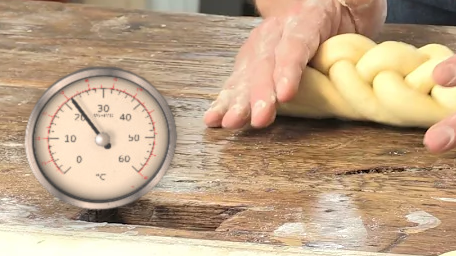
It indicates 22 °C
